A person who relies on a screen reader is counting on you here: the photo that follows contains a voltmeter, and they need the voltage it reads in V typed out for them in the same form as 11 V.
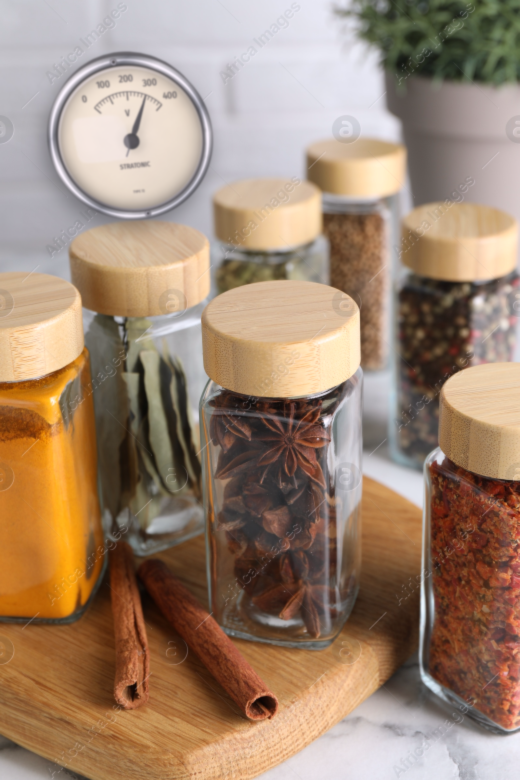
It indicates 300 V
